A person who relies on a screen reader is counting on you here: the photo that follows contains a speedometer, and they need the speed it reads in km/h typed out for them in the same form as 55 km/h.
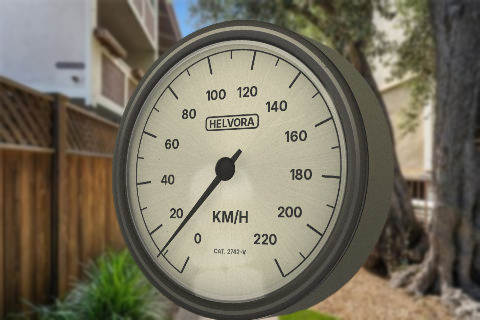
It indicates 10 km/h
